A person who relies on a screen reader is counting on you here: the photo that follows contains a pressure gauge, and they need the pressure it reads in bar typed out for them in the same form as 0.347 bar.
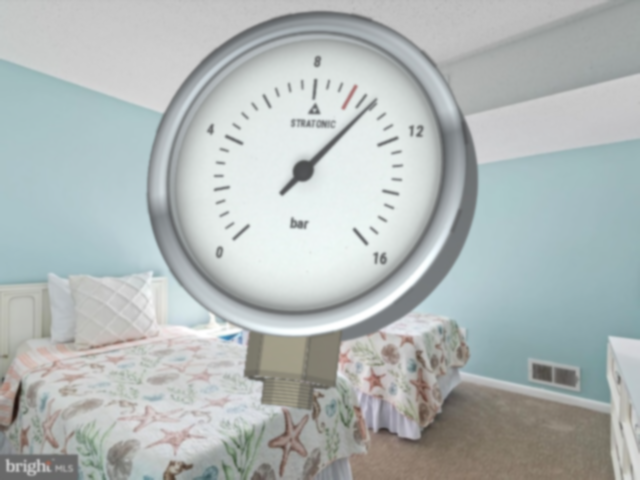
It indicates 10.5 bar
